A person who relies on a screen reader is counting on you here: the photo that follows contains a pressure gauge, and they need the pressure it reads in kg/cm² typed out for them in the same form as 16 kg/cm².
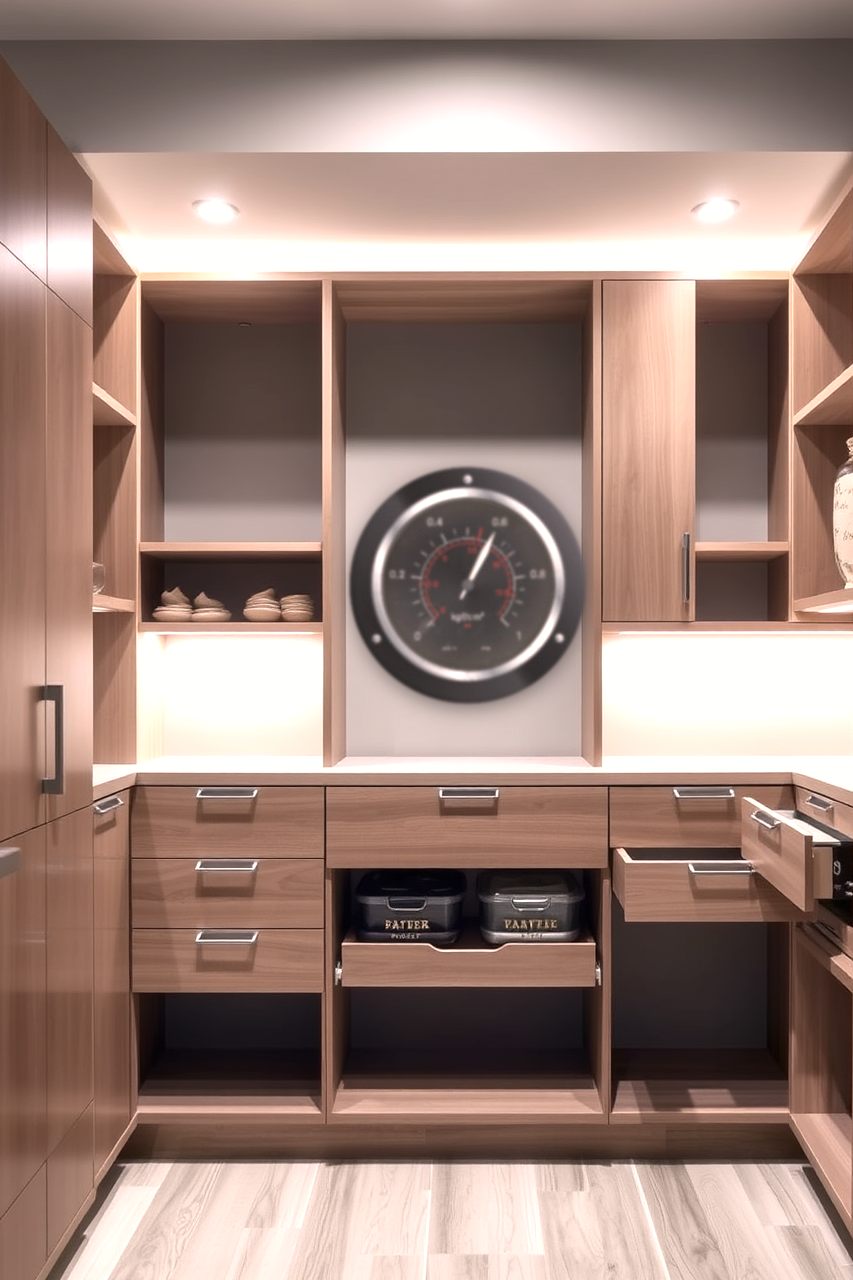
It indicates 0.6 kg/cm²
